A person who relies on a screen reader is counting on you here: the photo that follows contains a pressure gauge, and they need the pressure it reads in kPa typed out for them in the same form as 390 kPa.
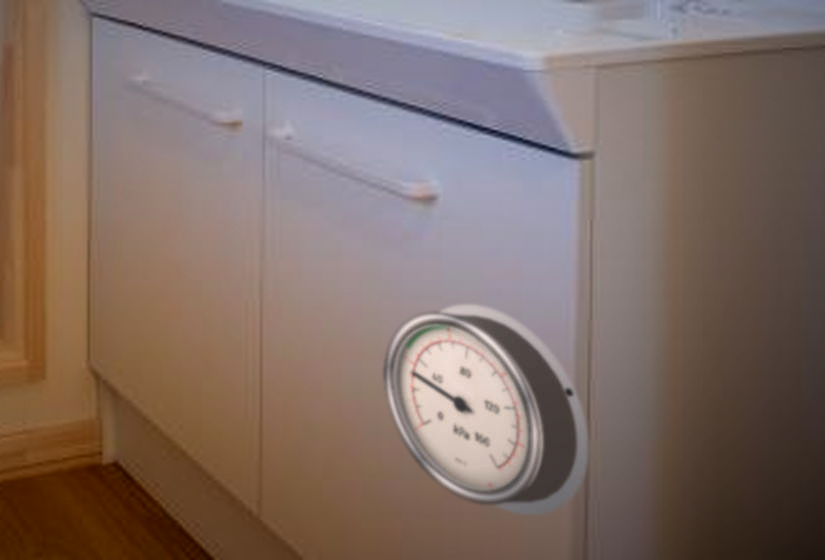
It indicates 30 kPa
